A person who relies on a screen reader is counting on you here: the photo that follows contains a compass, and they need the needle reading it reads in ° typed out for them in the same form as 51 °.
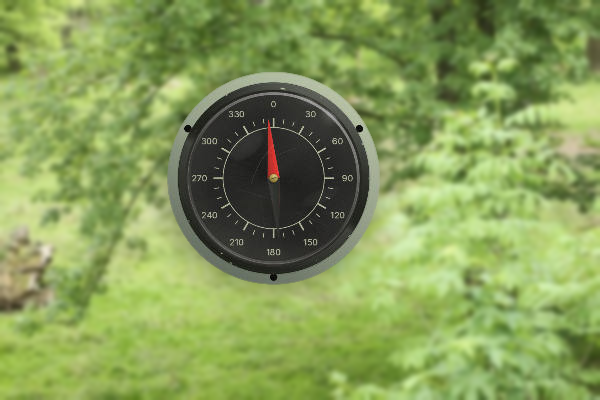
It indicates 355 °
